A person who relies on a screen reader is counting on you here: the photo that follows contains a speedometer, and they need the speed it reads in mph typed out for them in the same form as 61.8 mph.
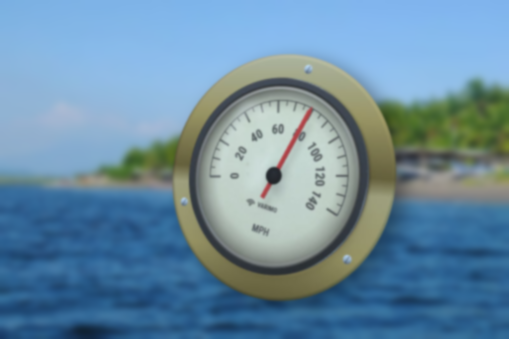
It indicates 80 mph
